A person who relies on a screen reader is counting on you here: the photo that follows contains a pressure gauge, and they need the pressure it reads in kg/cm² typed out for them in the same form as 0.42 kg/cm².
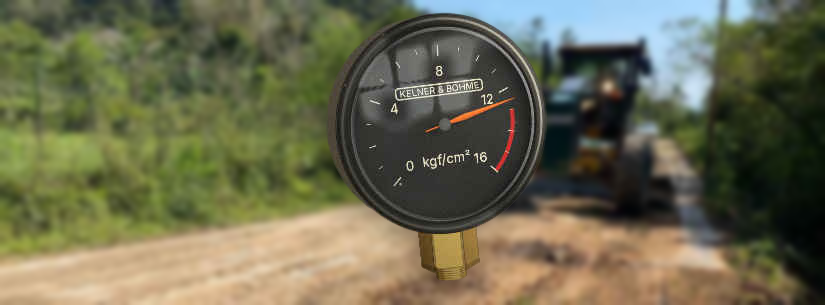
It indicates 12.5 kg/cm²
